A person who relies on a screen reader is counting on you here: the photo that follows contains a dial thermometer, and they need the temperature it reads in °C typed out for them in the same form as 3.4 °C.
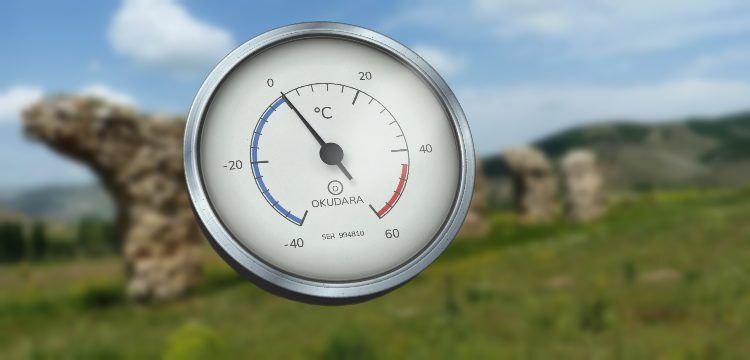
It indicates 0 °C
